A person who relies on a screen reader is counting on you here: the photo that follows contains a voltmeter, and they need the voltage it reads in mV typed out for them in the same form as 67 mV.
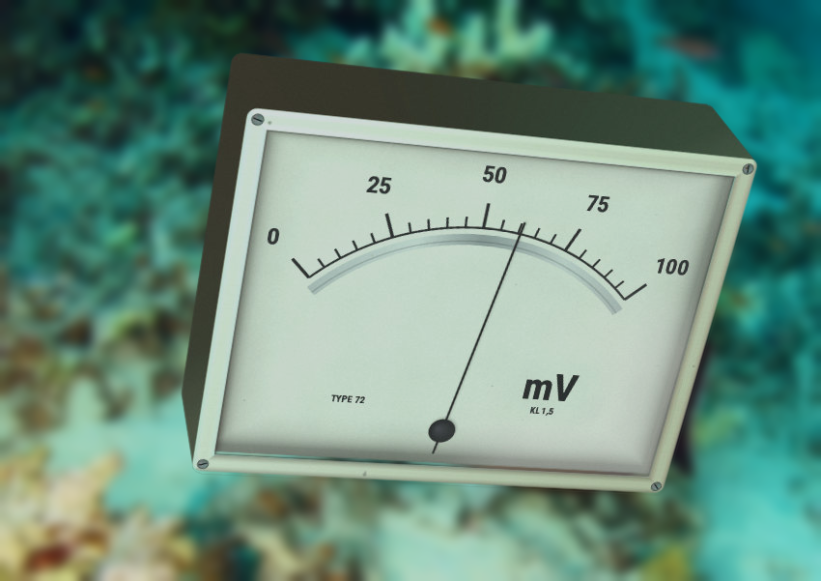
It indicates 60 mV
